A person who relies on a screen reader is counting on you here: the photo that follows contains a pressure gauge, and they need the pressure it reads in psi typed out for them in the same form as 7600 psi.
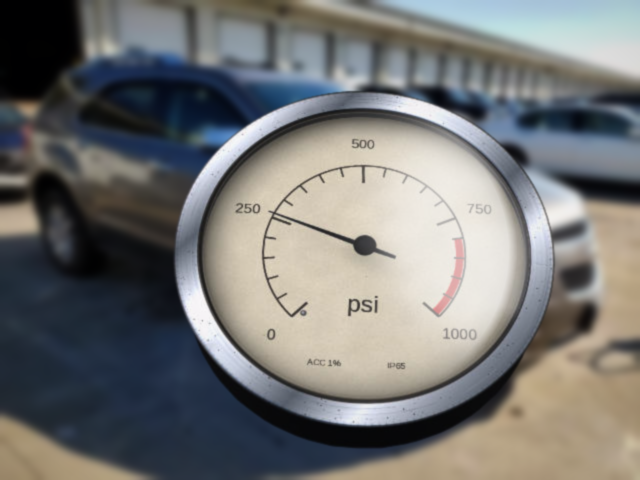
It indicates 250 psi
